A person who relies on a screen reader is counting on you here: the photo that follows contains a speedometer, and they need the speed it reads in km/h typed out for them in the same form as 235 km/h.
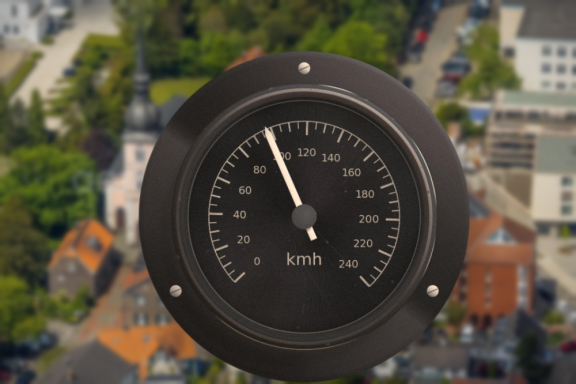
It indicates 97.5 km/h
